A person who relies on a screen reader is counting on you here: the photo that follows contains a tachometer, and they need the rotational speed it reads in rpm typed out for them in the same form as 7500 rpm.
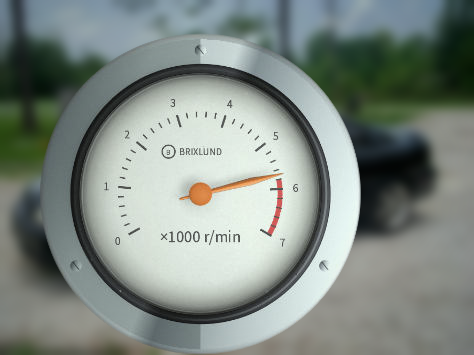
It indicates 5700 rpm
